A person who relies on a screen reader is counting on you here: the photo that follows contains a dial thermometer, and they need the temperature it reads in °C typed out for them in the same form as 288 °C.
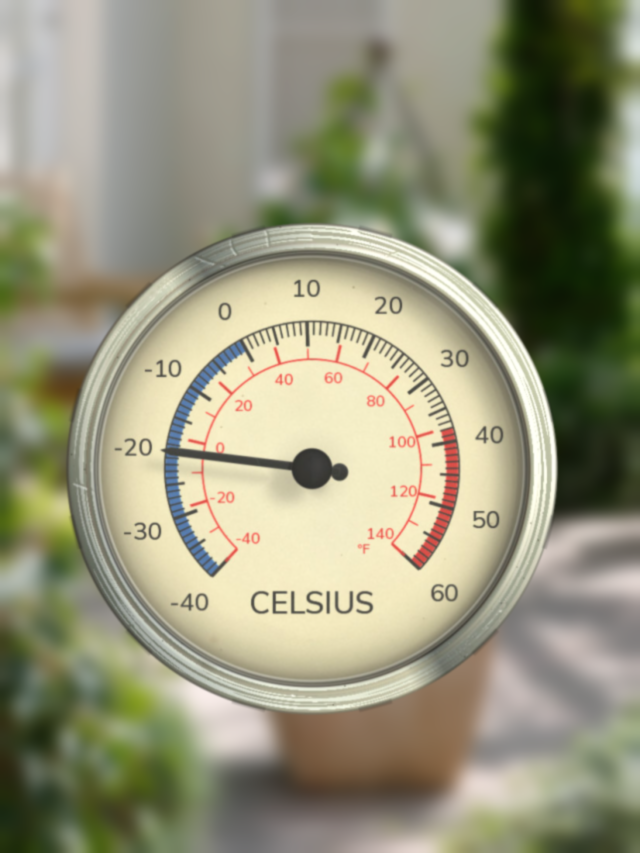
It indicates -20 °C
